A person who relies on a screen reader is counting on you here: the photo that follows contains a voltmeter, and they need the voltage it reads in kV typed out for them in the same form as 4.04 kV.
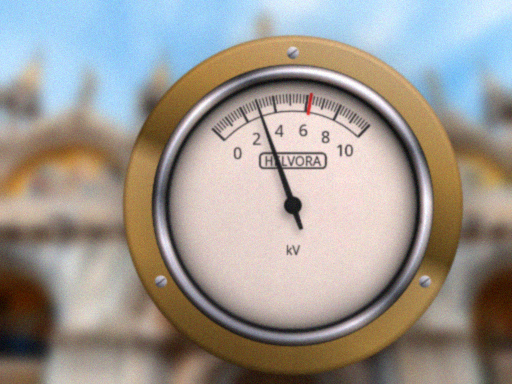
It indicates 3 kV
